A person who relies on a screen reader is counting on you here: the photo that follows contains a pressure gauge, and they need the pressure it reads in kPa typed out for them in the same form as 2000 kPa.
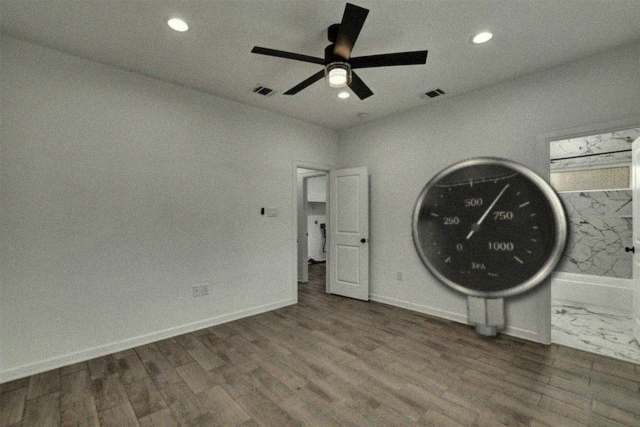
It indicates 650 kPa
